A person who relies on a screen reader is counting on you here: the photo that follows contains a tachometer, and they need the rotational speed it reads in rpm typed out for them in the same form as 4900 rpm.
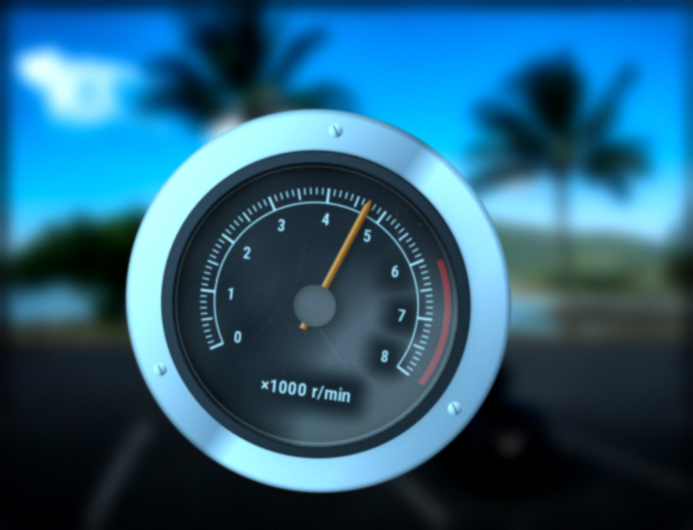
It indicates 4700 rpm
